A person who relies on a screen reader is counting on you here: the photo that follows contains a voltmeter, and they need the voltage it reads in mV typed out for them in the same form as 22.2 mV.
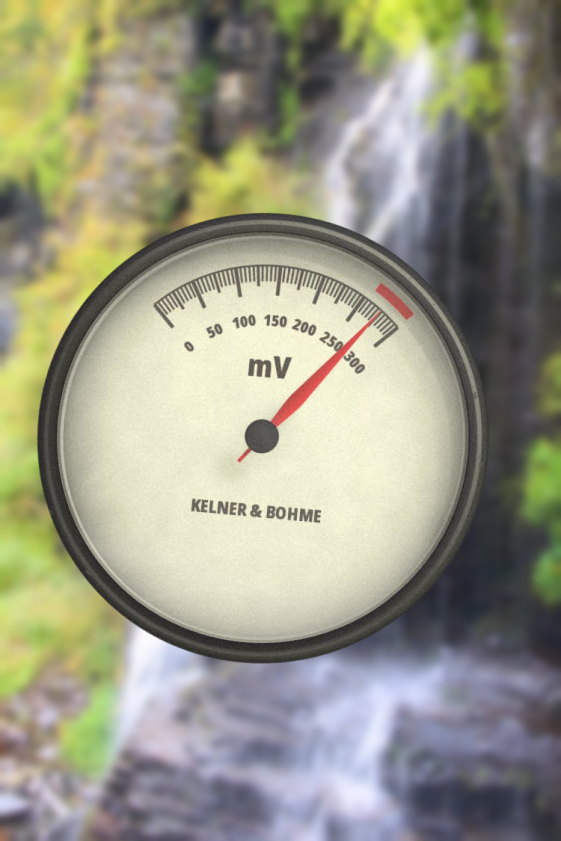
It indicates 275 mV
